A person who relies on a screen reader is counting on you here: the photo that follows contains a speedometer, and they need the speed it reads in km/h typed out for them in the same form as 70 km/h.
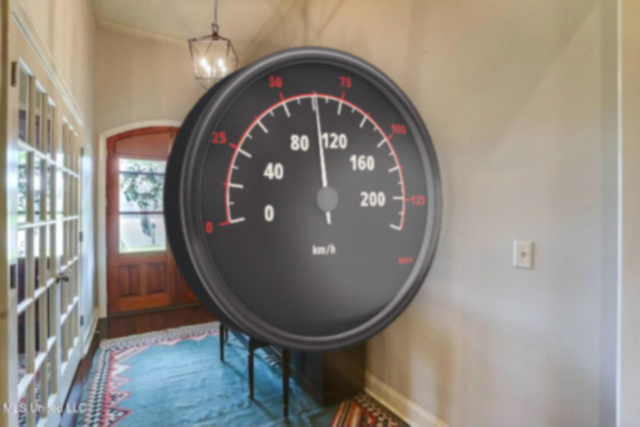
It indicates 100 km/h
